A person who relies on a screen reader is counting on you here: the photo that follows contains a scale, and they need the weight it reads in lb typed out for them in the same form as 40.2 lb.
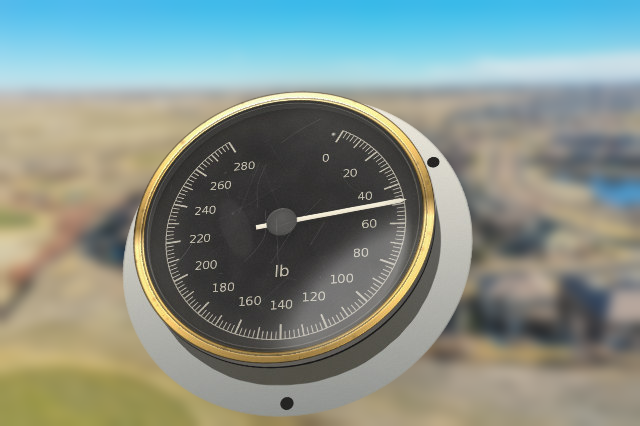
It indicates 50 lb
